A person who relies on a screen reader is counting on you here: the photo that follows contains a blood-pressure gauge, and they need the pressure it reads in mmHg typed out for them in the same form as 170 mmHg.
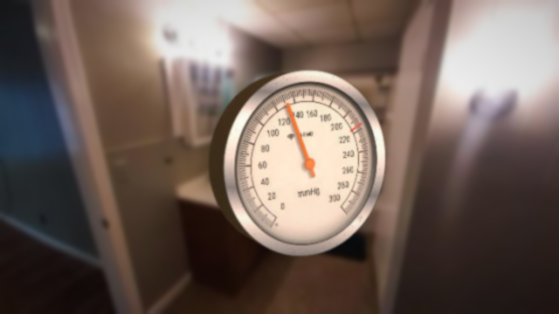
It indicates 130 mmHg
